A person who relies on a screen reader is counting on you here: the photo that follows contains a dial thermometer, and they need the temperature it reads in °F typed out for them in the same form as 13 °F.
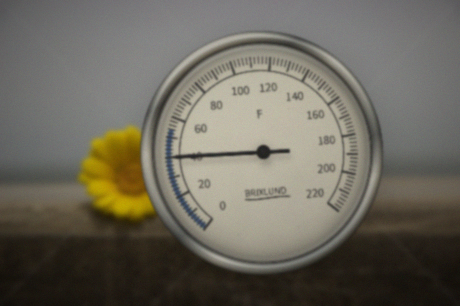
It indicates 40 °F
